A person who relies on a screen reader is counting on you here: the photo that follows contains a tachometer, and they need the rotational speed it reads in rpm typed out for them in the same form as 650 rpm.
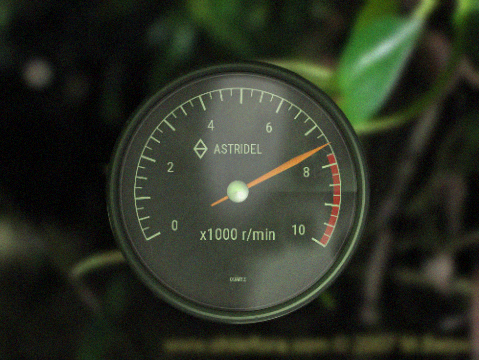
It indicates 7500 rpm
